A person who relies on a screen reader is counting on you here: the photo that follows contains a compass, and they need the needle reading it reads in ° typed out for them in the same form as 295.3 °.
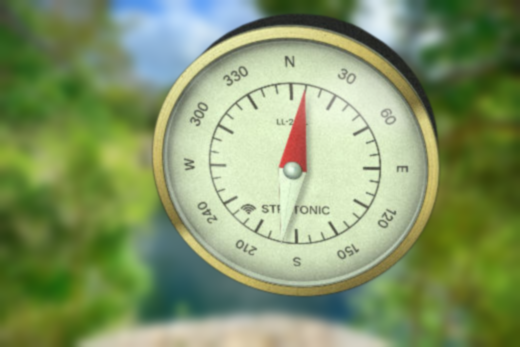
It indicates 10 °
